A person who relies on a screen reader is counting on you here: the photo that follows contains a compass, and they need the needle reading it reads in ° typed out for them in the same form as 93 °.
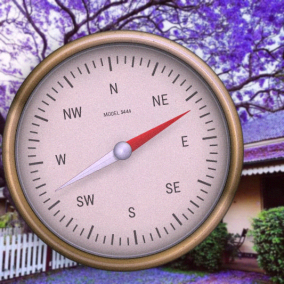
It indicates 67.5 °
